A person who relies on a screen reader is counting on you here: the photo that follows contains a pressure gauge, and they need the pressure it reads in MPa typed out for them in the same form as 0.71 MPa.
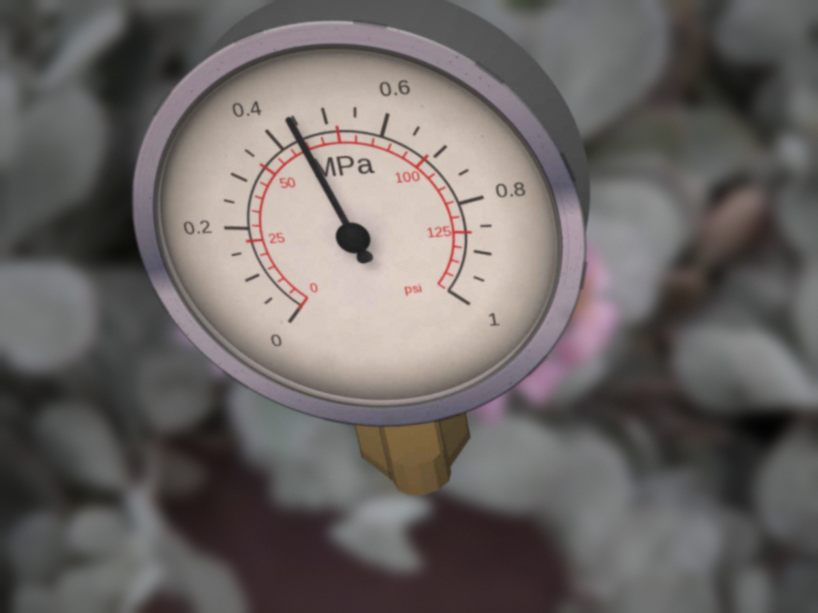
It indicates 0.45 MPa
